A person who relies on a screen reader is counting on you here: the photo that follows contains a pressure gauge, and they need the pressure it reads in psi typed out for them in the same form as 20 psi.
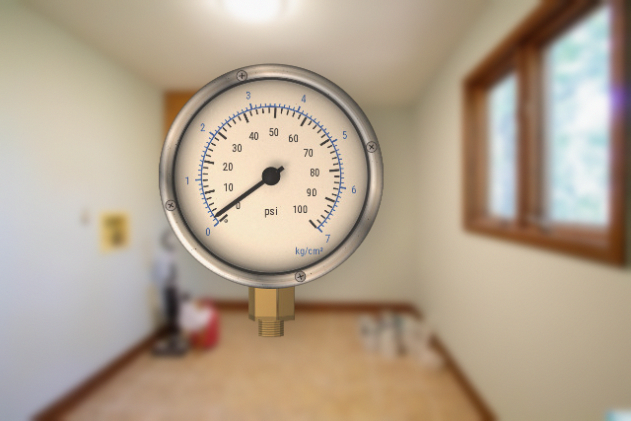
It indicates 2 psi
